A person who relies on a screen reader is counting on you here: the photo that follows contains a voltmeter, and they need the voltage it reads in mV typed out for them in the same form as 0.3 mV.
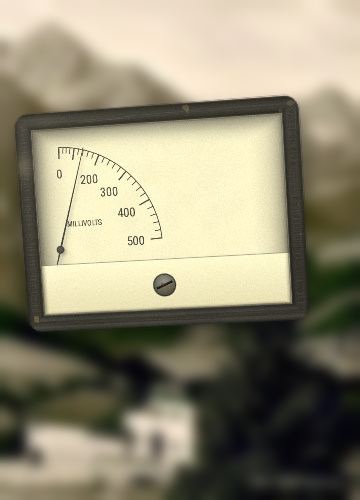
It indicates 140 mV
